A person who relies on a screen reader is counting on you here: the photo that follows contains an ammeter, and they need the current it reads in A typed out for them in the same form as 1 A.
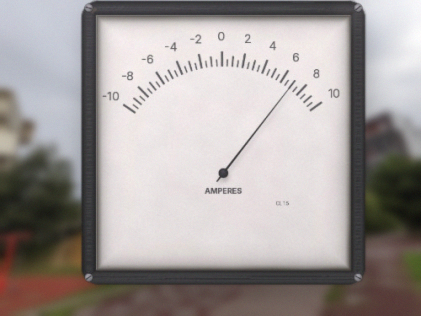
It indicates 7 A
